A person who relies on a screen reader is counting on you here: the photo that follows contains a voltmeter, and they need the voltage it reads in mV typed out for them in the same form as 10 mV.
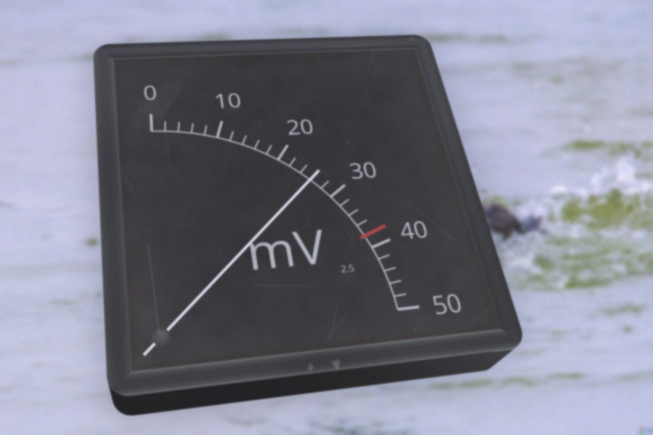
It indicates 26 mV
